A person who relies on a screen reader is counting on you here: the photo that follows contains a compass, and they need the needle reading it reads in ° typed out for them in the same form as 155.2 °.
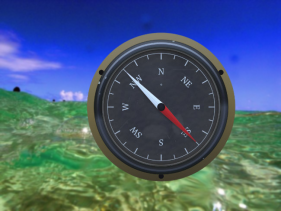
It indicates 135 °
